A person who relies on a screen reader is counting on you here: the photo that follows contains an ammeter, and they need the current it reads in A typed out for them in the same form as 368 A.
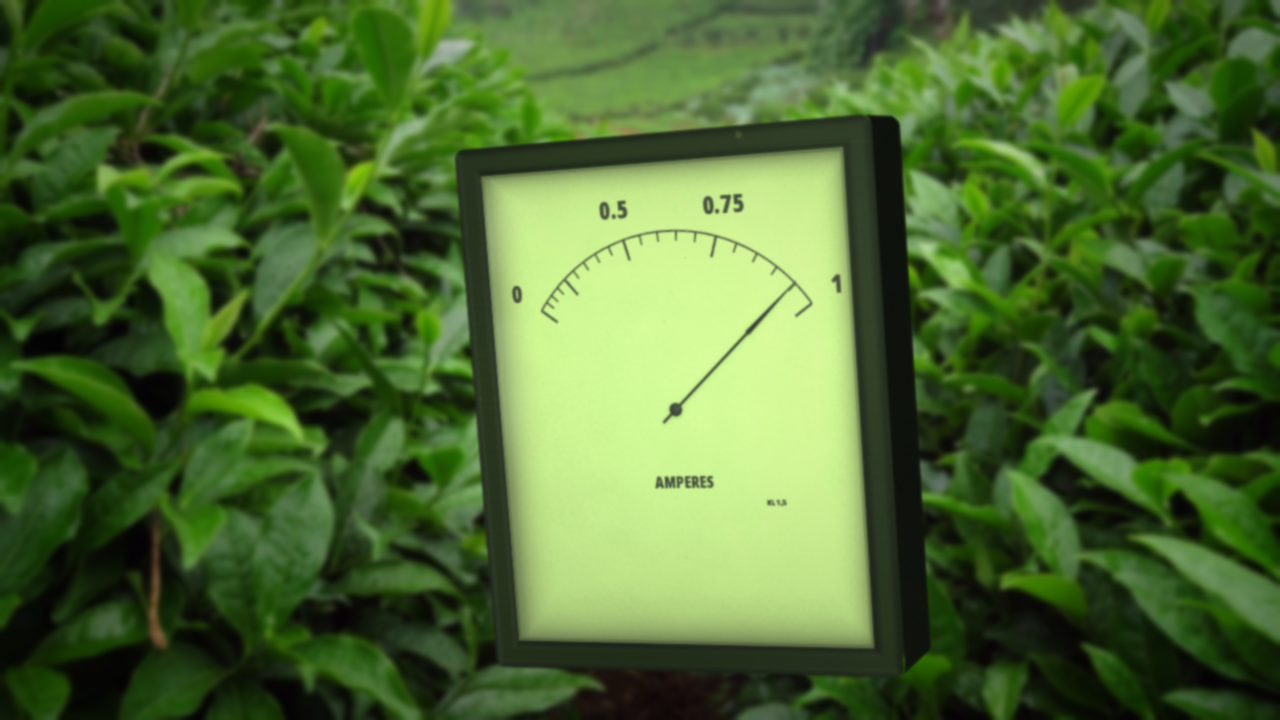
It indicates 0.95 A
